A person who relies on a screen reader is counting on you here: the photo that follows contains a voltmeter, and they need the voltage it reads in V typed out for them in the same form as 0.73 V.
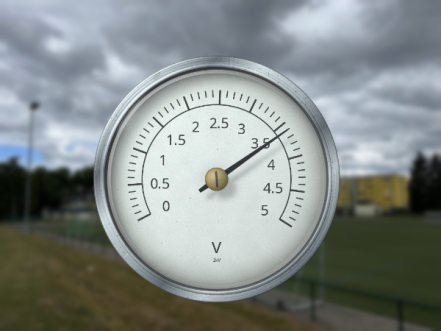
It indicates 3.6 V
